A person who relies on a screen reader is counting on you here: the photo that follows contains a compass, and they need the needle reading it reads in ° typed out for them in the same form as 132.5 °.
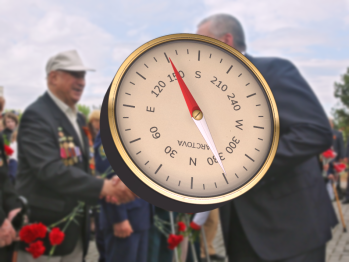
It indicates 150 °
